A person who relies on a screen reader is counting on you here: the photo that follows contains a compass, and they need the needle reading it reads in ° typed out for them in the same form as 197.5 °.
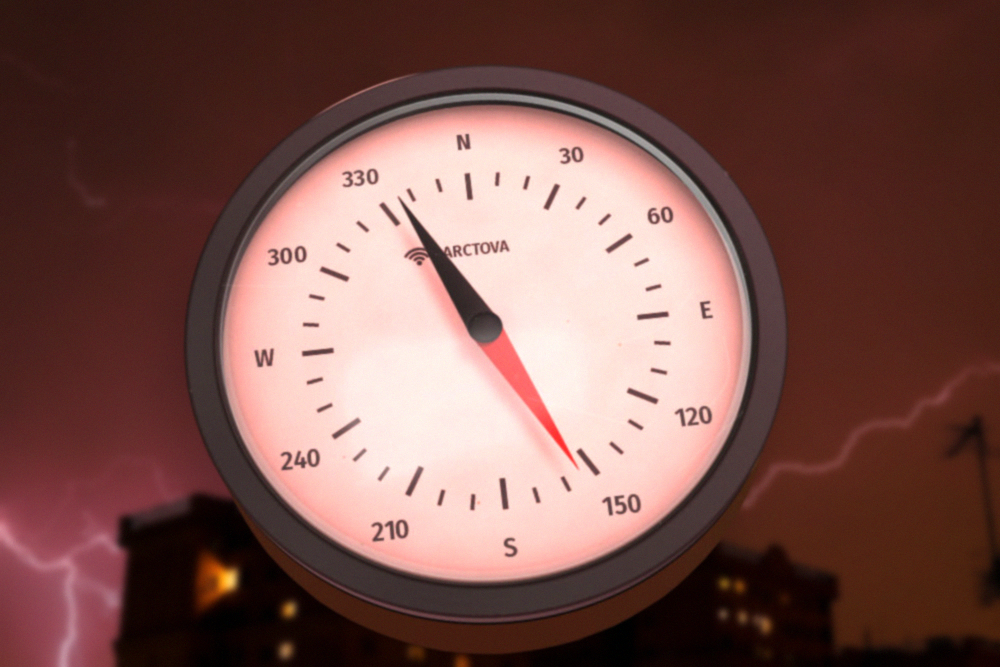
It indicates 155 °
